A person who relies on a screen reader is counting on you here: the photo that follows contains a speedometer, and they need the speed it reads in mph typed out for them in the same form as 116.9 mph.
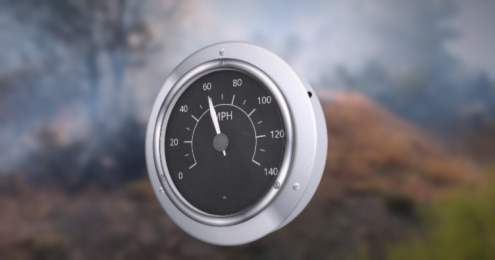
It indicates 60 mph
